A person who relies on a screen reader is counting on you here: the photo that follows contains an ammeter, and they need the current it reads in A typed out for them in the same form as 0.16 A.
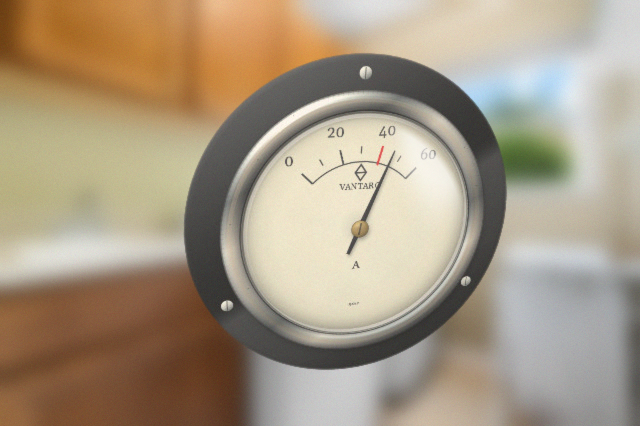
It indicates 45 A
